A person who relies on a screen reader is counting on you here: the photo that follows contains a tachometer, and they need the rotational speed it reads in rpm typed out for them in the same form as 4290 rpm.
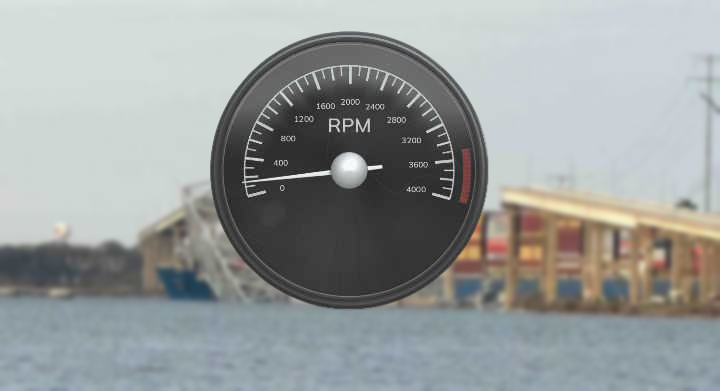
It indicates 150 rpm
